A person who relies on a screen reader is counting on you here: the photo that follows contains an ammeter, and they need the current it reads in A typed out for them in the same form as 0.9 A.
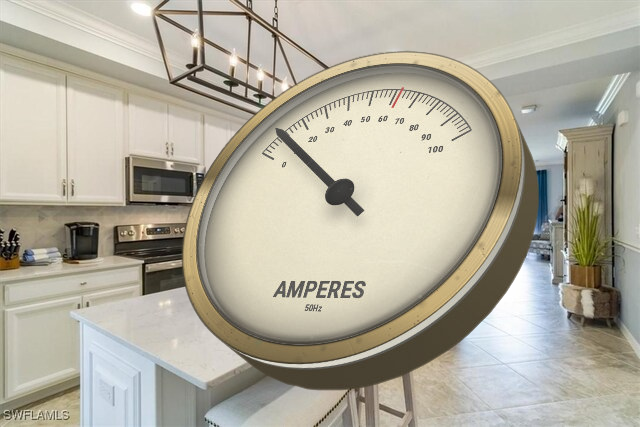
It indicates 10 A
